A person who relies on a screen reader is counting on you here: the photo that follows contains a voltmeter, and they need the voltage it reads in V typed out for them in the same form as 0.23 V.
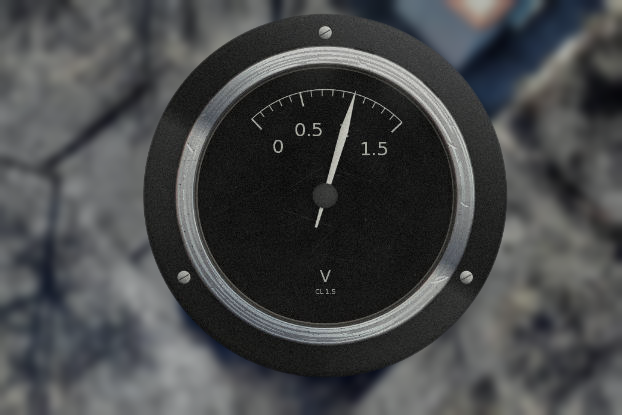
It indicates 1 V
